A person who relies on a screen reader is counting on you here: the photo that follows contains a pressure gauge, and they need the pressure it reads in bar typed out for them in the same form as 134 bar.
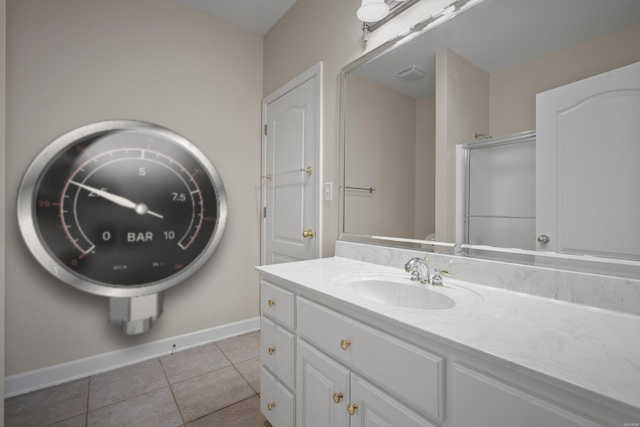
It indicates 2.5 bar
